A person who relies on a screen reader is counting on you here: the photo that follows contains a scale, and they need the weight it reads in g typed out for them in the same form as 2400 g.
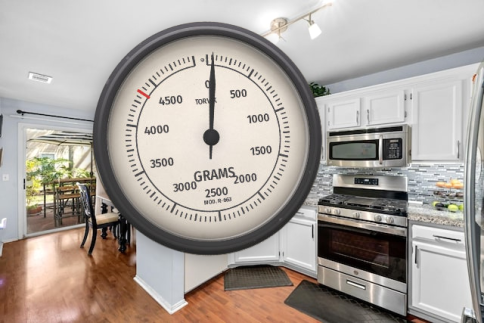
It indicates 50 g
